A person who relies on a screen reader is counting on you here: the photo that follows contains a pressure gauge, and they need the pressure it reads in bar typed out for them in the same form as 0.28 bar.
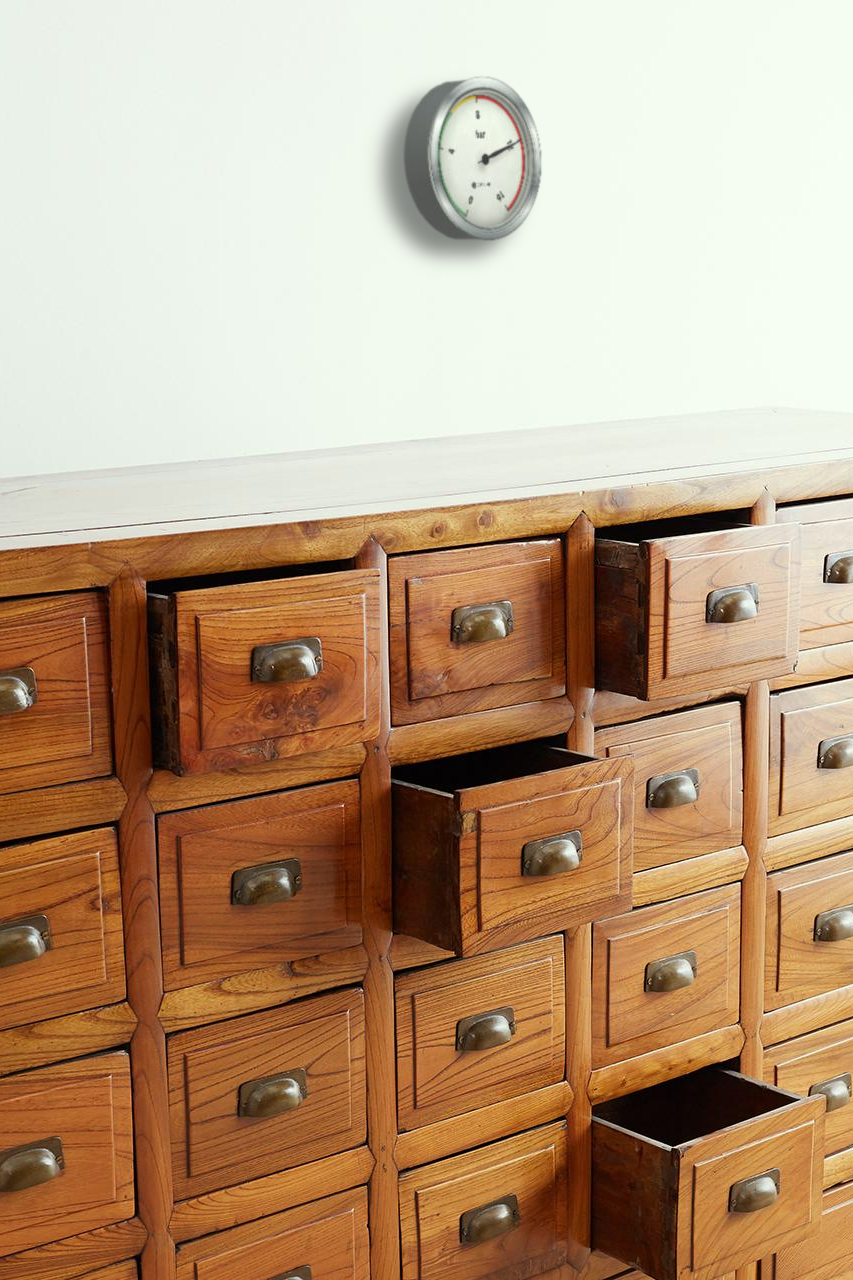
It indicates 12 bar
